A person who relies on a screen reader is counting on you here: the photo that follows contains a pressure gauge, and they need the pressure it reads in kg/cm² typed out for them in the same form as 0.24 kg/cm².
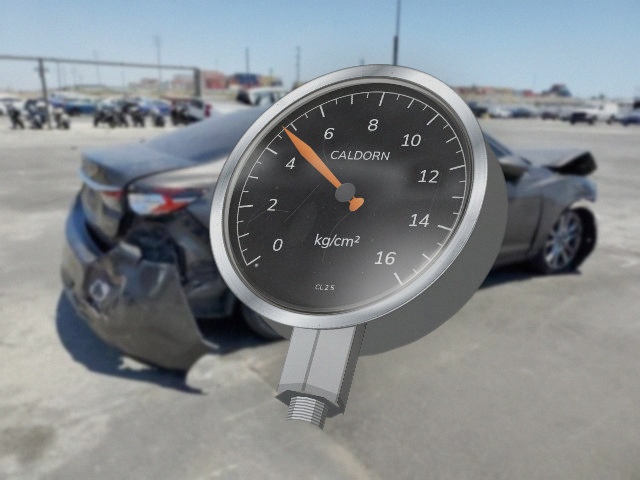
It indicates 4.75 kg/cm²
